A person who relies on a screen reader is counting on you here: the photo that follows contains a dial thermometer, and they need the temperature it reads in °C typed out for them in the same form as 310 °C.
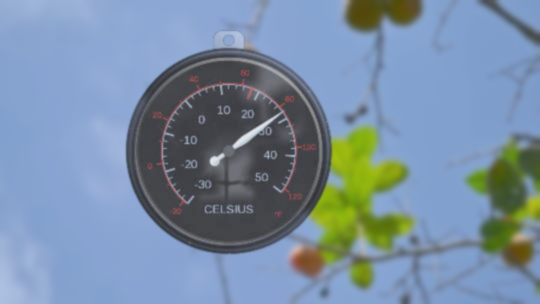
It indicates 28 °C
